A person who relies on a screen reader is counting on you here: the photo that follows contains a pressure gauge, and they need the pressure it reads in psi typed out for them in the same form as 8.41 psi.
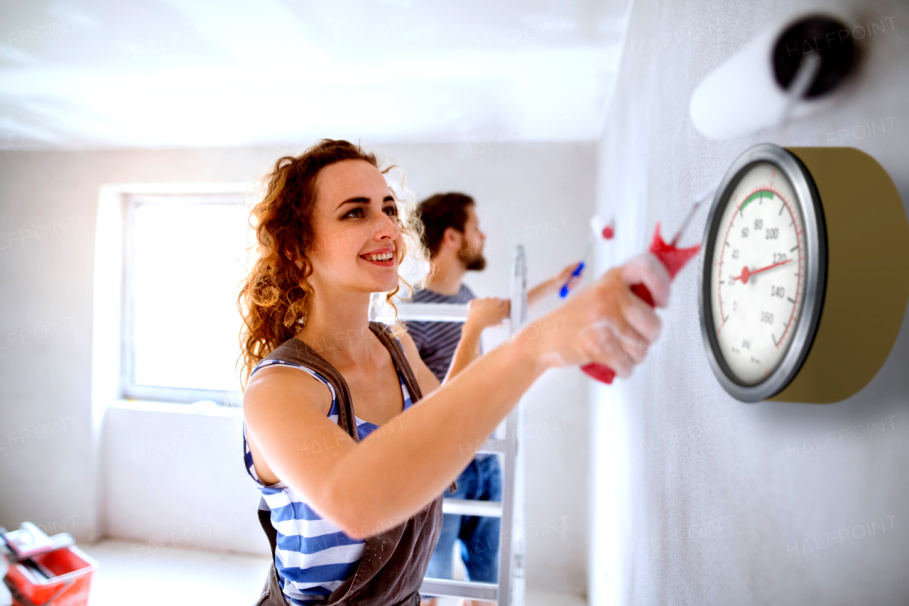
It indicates 125 psi
